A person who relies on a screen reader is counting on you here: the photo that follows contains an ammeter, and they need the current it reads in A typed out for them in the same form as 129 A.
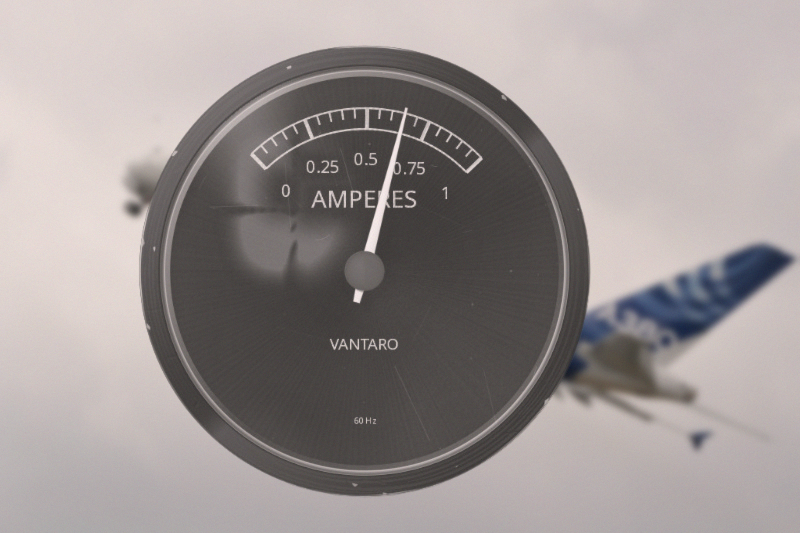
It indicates 0.65 A
